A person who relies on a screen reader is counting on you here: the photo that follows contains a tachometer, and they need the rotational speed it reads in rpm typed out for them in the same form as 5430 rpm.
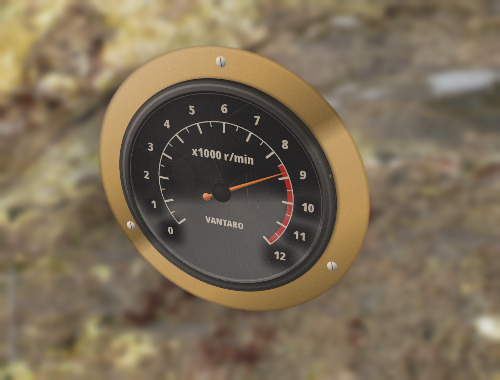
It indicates 8750 rpm
